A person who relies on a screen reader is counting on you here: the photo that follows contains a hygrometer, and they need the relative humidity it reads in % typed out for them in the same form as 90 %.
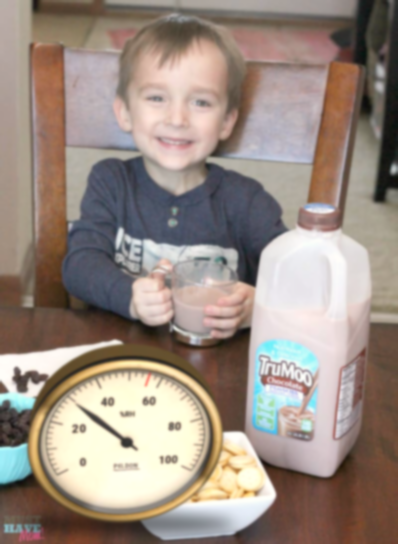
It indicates 30 %
